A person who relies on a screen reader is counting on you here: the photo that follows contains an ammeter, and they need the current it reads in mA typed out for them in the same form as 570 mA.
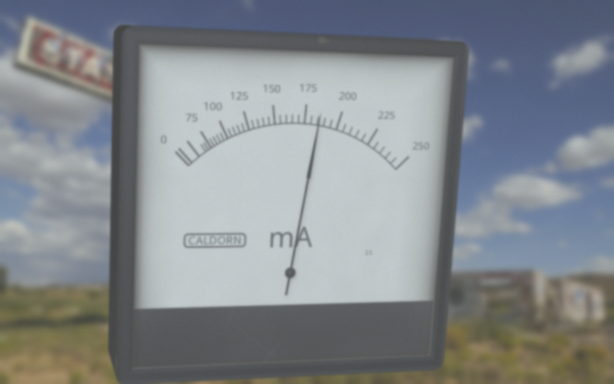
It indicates 185 mA
